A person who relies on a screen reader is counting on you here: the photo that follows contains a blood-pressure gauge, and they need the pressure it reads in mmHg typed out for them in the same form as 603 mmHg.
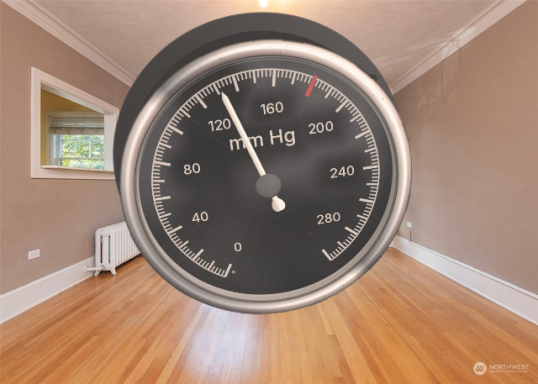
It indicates 132 mmHg
